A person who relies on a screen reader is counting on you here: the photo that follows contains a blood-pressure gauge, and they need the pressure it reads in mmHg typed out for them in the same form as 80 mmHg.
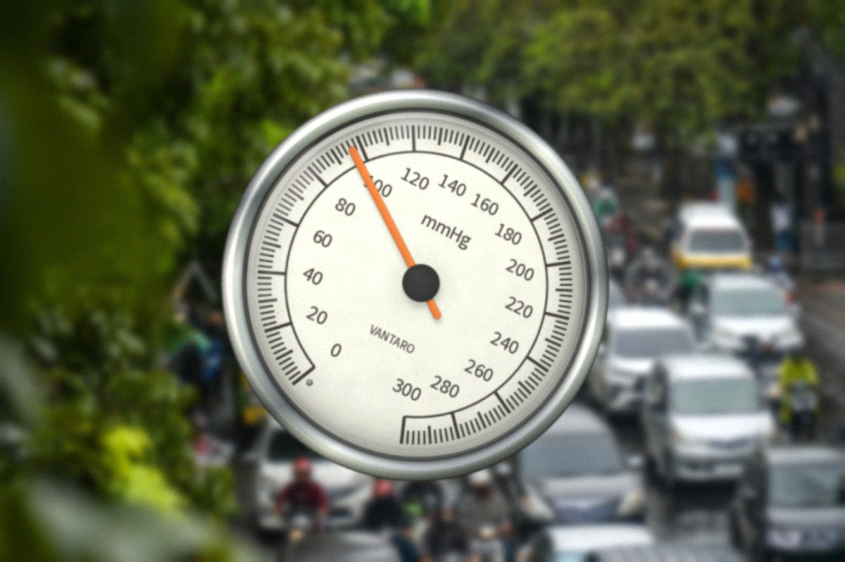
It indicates 96 mmHg
